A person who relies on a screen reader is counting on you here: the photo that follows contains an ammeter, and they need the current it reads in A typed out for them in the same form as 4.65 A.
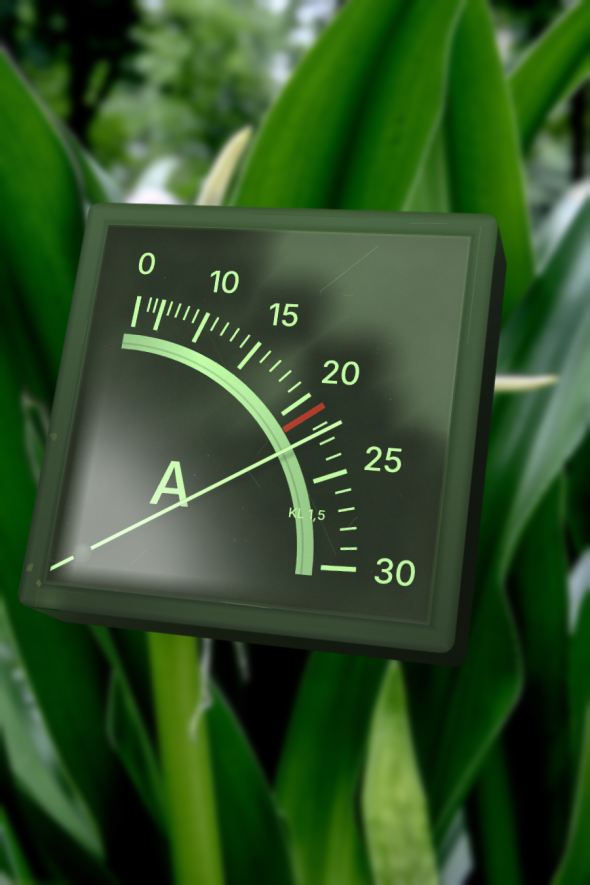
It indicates 22.5 A
